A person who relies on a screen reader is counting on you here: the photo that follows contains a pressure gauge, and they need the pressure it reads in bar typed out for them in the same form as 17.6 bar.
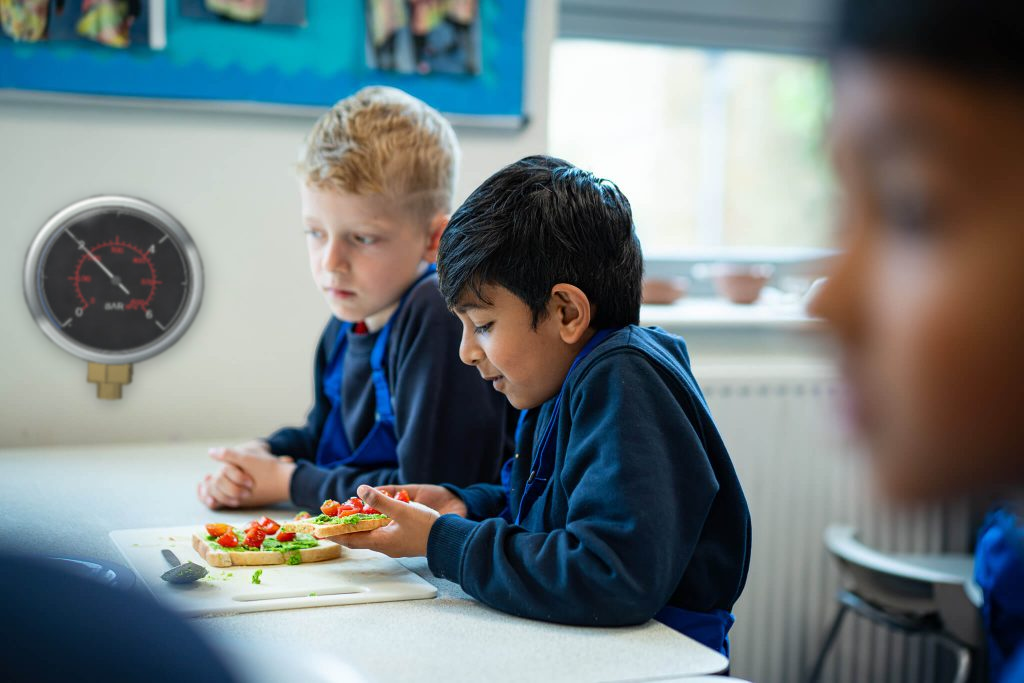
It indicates 2 bar
